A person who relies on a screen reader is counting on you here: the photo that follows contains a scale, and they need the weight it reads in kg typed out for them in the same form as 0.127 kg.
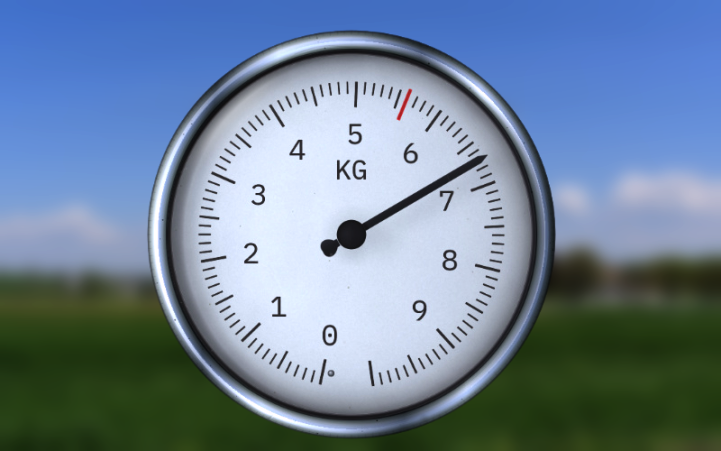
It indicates 6.7 kg
